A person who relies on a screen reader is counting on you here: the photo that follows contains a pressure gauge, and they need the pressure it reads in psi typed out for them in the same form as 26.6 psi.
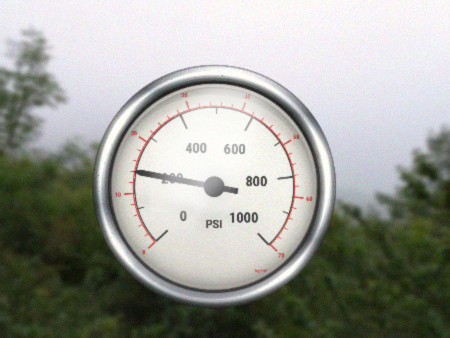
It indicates 200 psi
